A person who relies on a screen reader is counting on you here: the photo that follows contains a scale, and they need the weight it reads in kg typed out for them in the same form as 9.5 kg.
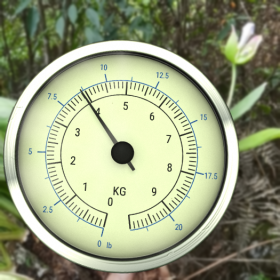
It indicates 3.9 kg
